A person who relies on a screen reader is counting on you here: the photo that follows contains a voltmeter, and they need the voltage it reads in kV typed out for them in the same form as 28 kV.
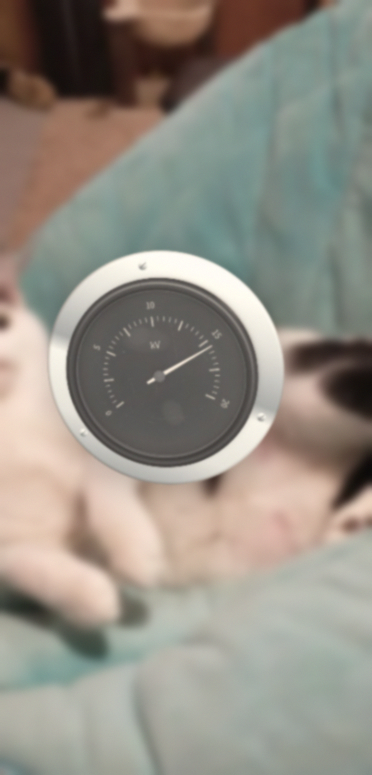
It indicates 15.5 kV
